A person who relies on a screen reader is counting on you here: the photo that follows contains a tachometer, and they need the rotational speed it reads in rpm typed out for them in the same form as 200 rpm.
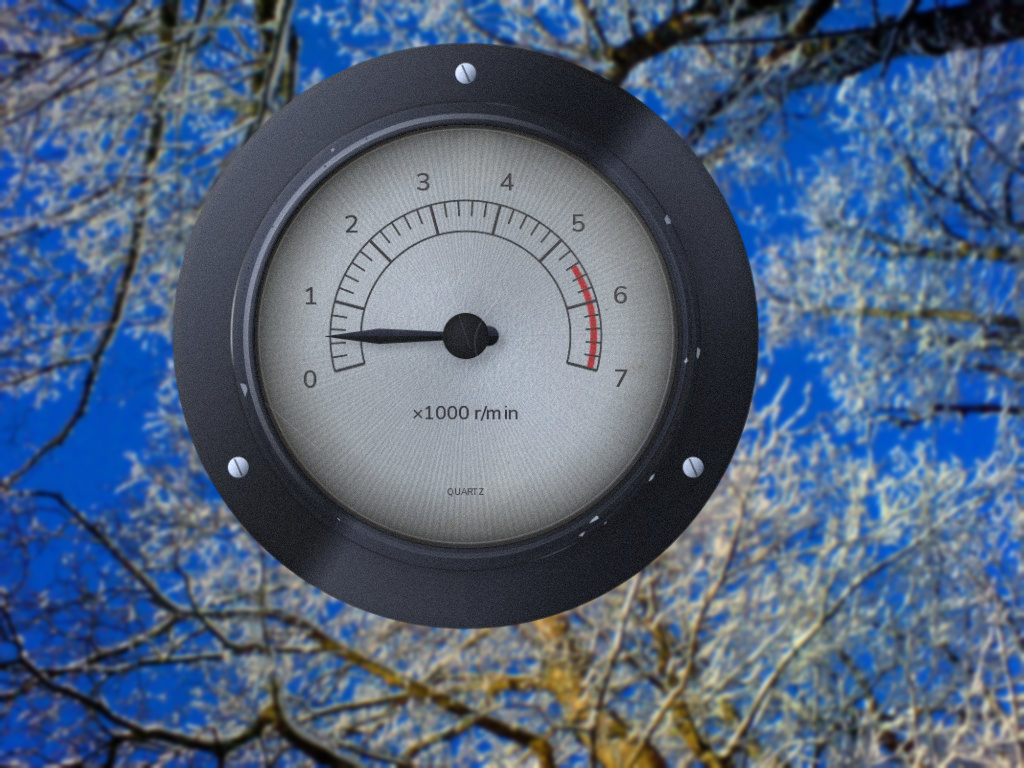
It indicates 500 rpm
